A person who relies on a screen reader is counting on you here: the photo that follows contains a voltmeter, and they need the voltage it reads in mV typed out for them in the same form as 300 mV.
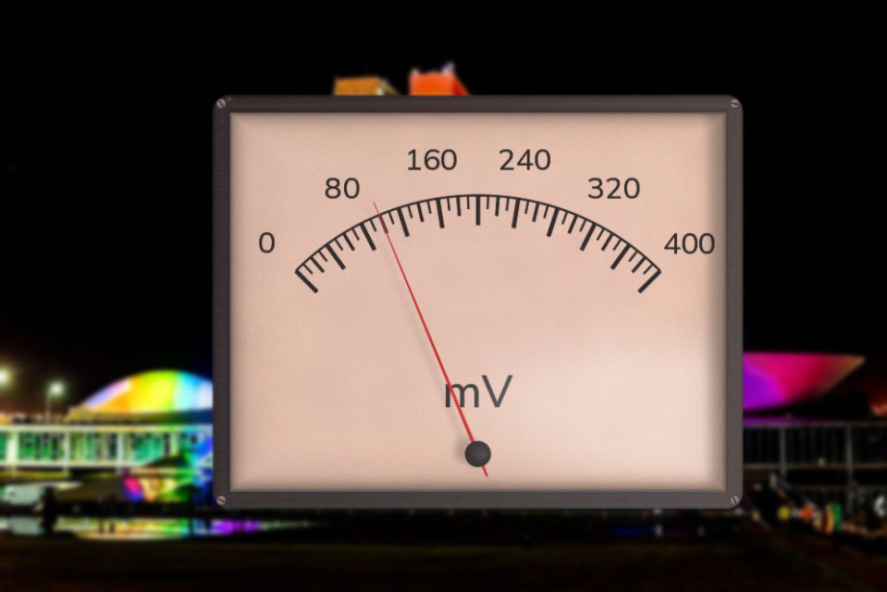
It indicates 100 mV
